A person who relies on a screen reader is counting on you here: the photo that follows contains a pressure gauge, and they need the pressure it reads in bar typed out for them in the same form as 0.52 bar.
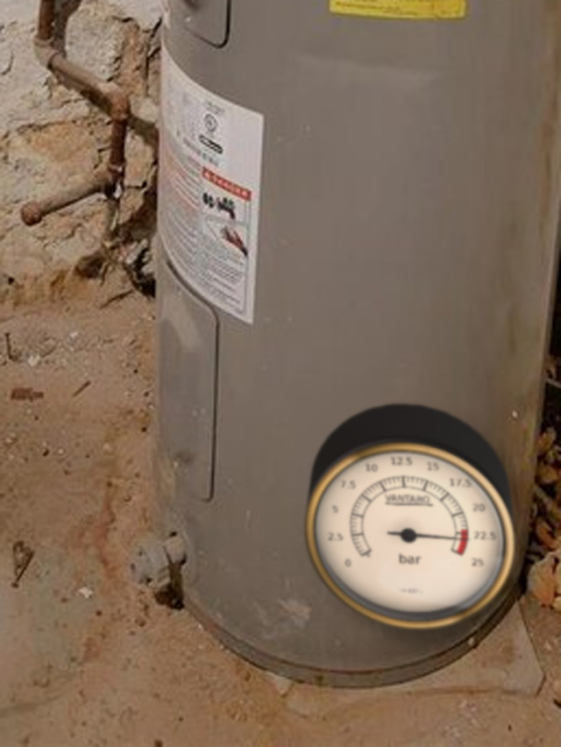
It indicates 22.5 bar
